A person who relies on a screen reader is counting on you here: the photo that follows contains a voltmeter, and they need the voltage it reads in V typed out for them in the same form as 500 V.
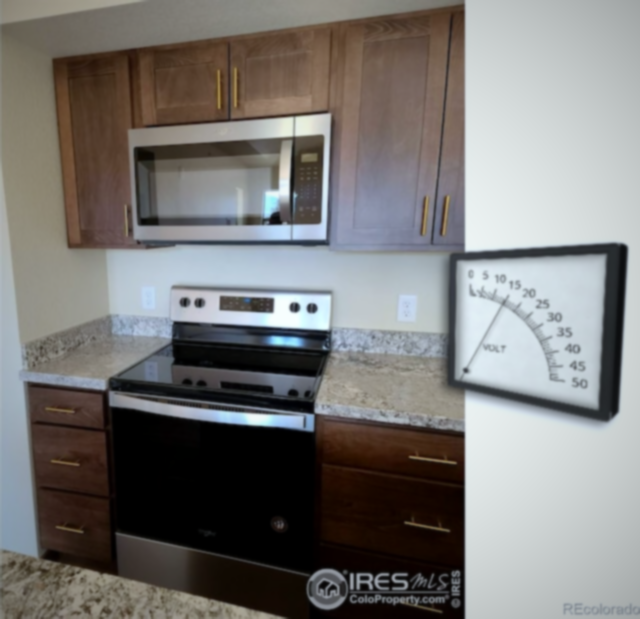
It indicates 15 V
